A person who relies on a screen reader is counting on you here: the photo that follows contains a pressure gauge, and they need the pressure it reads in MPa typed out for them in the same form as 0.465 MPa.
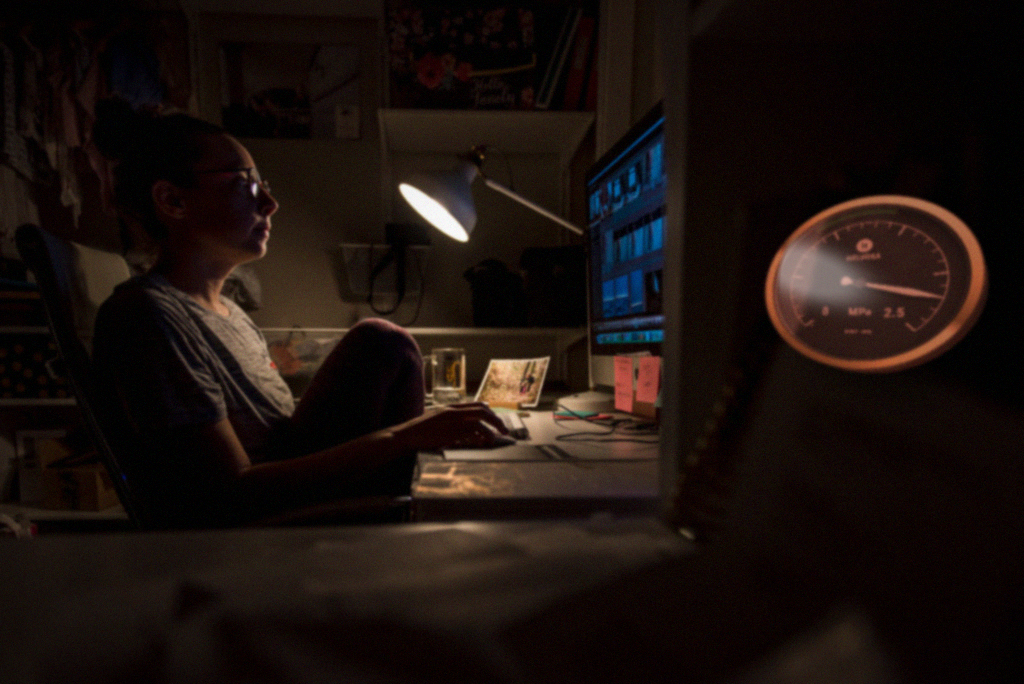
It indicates 2.2 MPa
